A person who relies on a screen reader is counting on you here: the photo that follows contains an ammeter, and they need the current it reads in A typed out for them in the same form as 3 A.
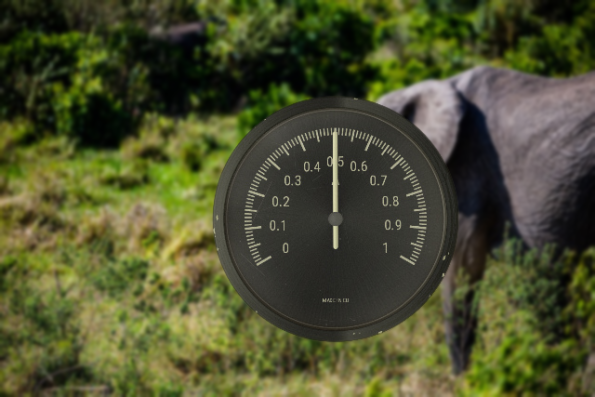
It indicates 0.5 A
